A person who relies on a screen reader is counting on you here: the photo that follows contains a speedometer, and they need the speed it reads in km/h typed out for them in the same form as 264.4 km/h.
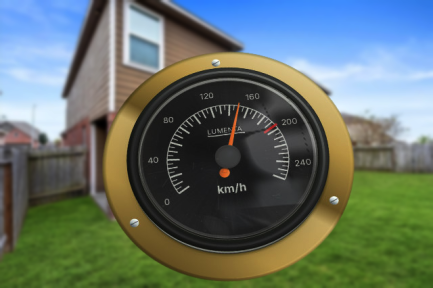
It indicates 150 km/h
